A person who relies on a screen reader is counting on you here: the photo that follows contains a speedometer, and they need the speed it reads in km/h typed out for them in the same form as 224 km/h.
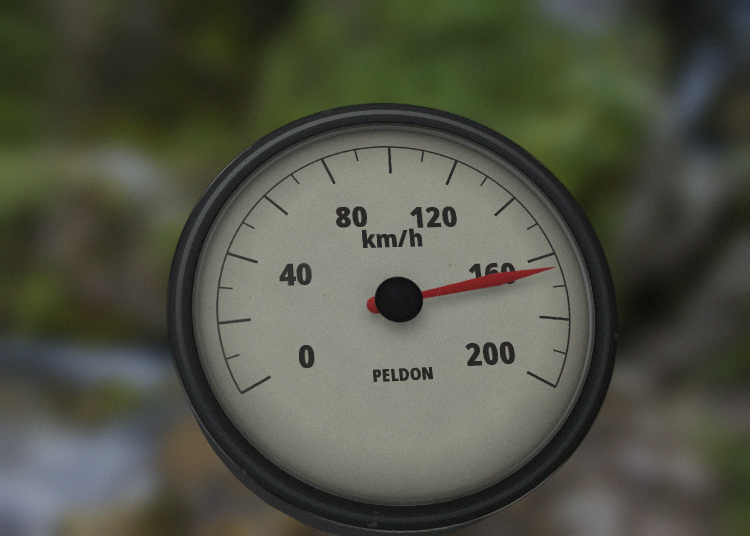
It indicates 165 km/h
